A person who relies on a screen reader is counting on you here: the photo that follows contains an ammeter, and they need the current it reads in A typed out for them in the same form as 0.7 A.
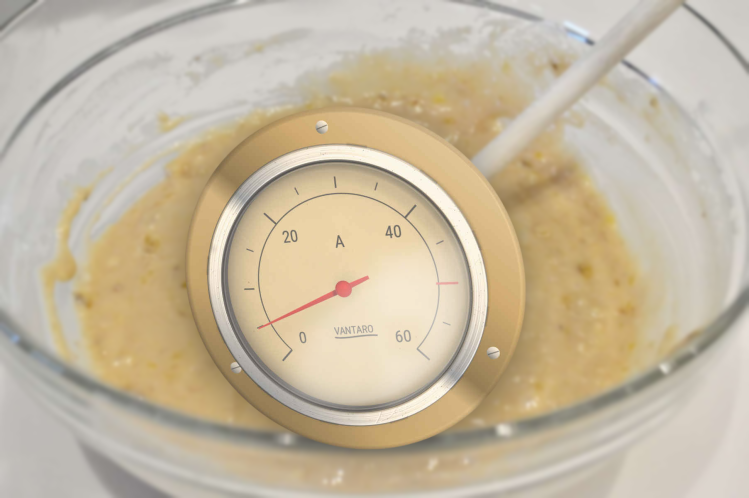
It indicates 5 A
